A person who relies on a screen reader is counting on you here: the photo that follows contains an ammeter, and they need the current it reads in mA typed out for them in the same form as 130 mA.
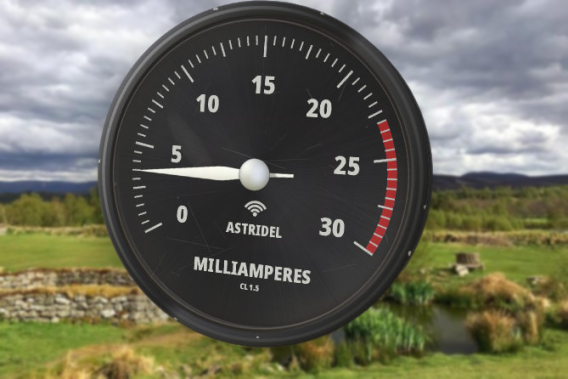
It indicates 3.5 mA
